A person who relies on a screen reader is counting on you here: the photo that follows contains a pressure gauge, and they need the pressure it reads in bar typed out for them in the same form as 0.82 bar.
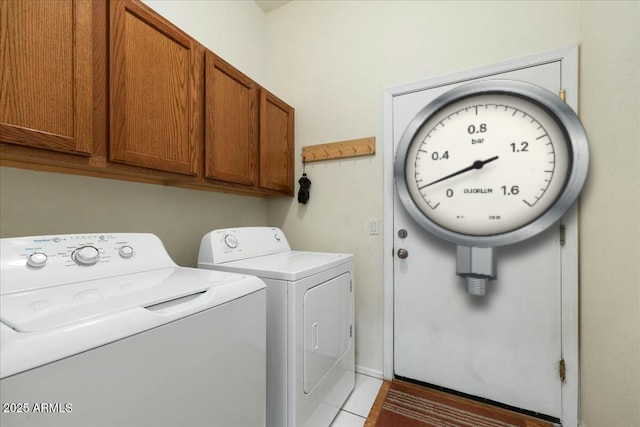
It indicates 0.15 bar
